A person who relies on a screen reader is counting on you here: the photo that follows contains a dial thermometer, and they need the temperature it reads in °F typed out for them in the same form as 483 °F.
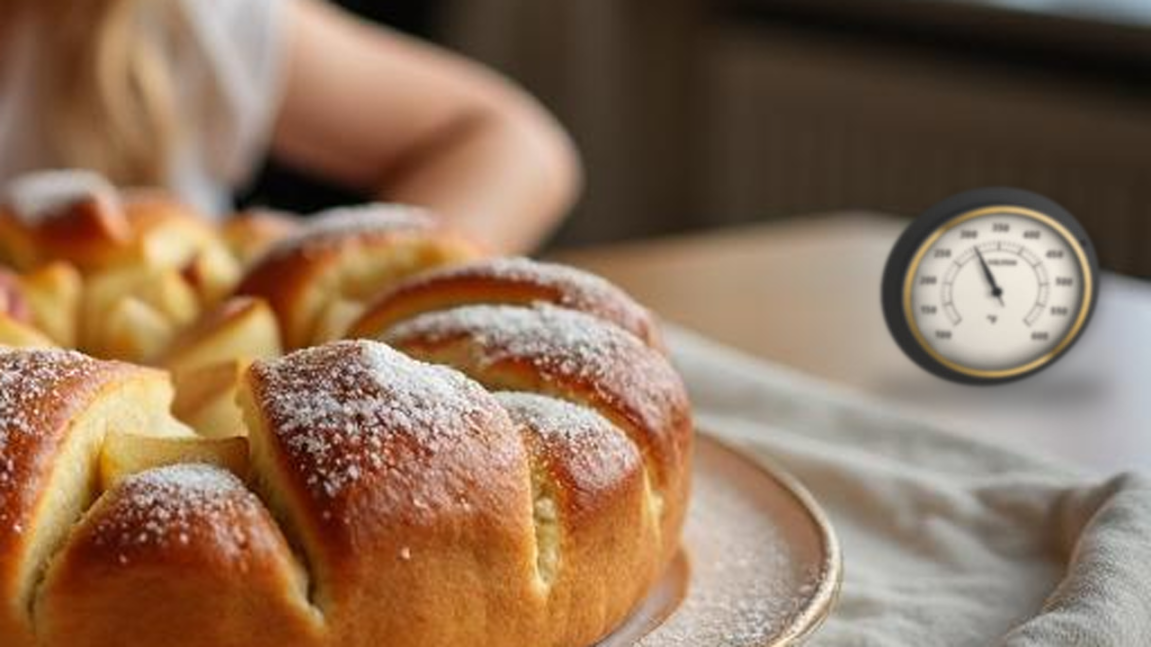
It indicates 300 °F
